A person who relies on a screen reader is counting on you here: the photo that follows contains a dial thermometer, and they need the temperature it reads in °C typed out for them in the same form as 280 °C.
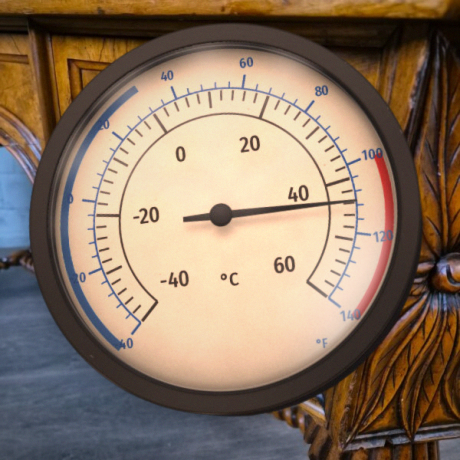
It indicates 44 °C
